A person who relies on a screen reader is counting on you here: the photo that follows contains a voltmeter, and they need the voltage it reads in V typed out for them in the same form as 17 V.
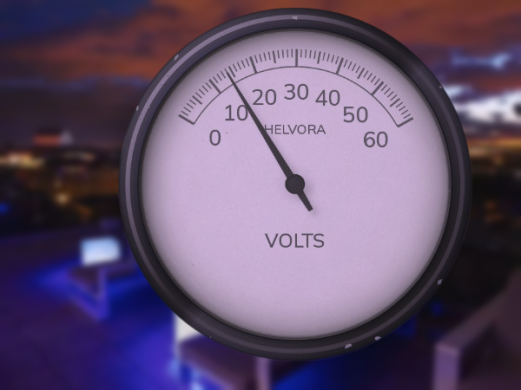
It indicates 14 V
